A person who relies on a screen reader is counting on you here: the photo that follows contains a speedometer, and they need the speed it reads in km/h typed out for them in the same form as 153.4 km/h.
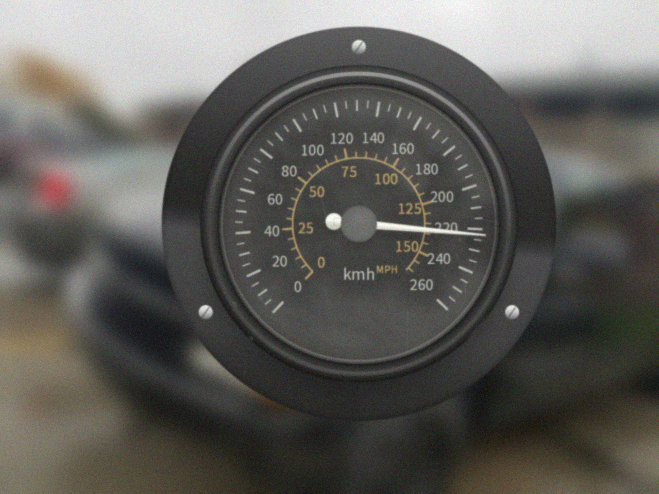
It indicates 222.5 km/h
